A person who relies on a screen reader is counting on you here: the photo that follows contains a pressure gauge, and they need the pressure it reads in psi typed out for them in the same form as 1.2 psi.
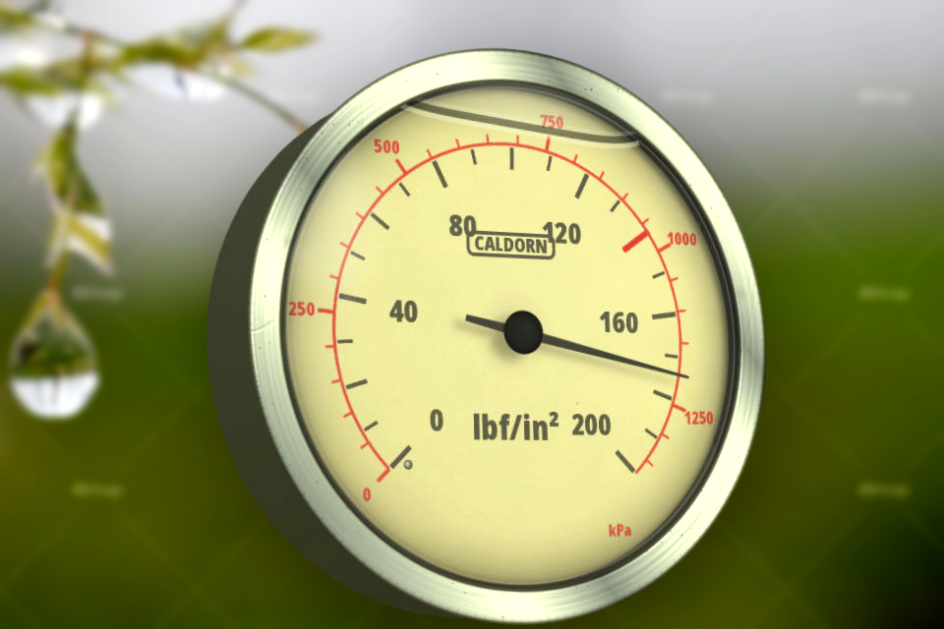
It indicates 175 psi
